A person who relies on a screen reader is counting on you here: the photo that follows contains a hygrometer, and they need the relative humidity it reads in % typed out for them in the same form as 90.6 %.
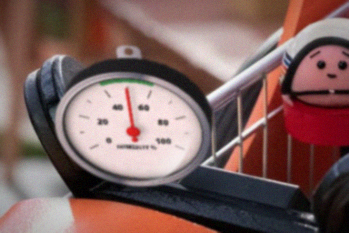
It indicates 50 %
